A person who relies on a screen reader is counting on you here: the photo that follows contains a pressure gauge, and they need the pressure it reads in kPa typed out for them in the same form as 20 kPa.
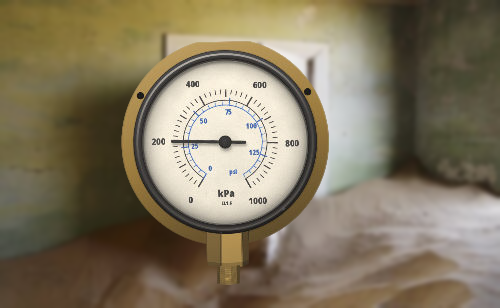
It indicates 200 kPa
